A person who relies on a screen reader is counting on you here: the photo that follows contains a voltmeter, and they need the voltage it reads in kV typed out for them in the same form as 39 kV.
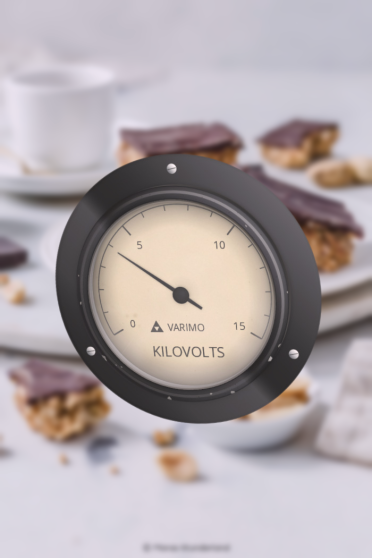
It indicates 4 kV
